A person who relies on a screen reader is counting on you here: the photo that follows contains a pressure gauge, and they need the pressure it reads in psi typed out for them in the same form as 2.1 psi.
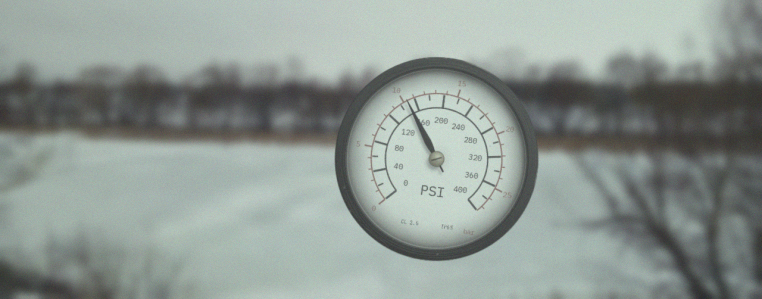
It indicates 150 psi
